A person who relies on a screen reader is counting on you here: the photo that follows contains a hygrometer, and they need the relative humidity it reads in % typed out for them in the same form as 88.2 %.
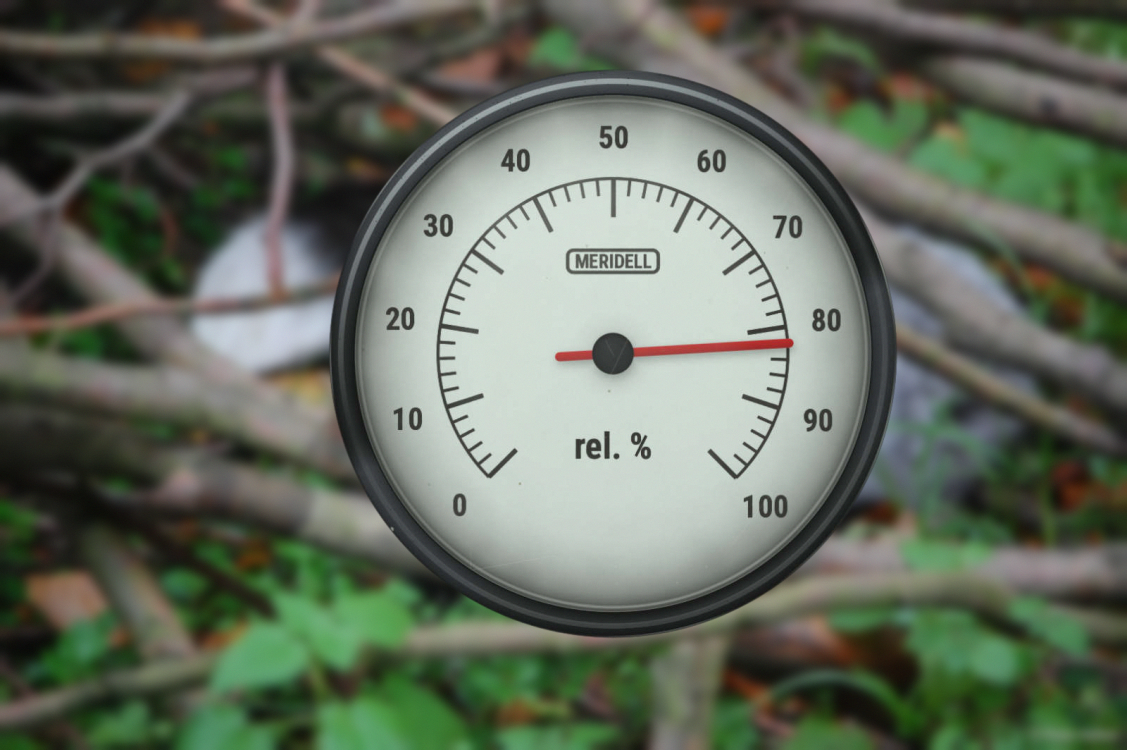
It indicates 82 %
